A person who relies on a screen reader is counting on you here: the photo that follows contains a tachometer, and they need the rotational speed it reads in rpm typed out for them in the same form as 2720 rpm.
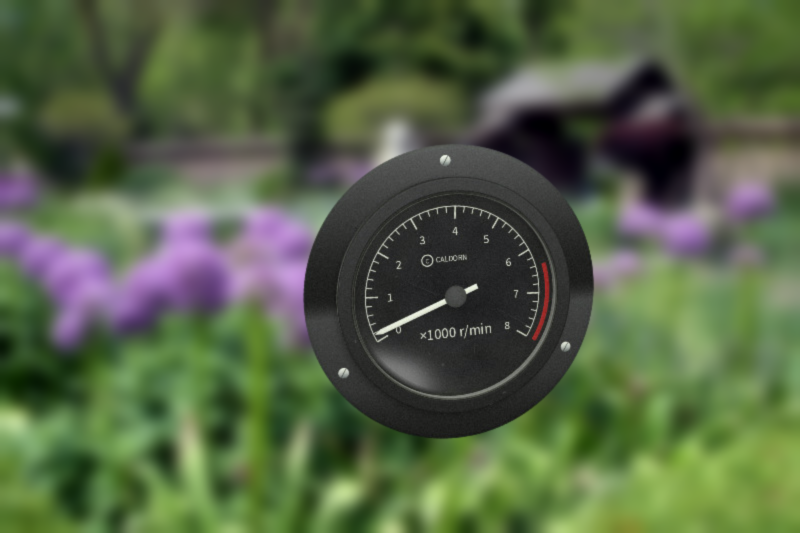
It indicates 200 rpm
